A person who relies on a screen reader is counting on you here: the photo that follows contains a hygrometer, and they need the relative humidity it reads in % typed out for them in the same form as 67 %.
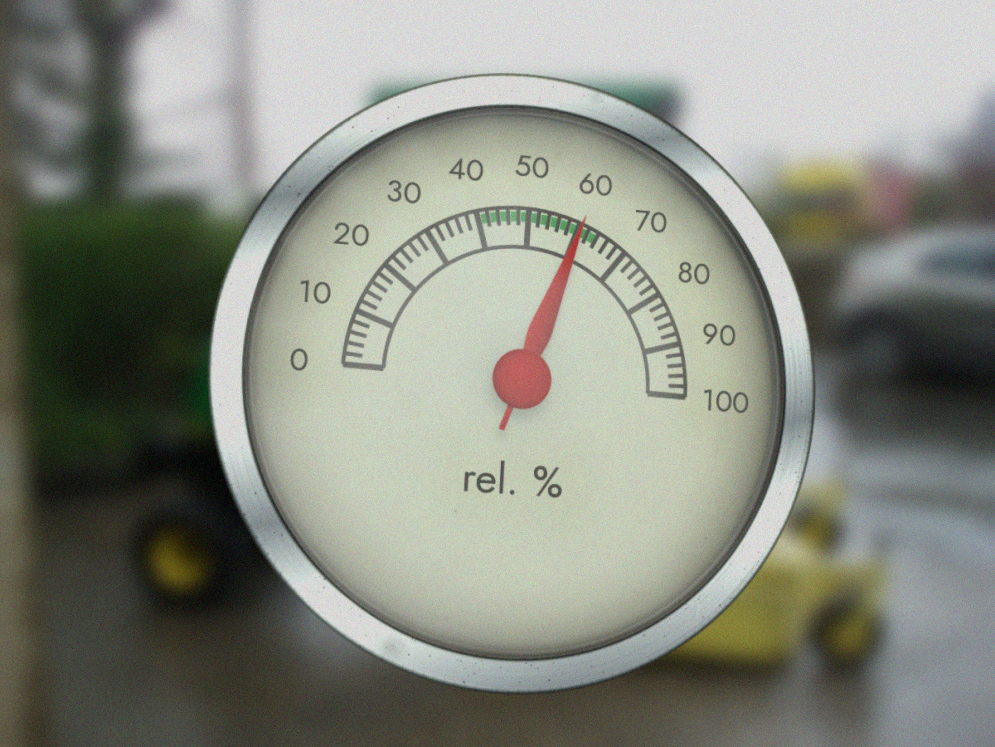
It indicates 60 %
